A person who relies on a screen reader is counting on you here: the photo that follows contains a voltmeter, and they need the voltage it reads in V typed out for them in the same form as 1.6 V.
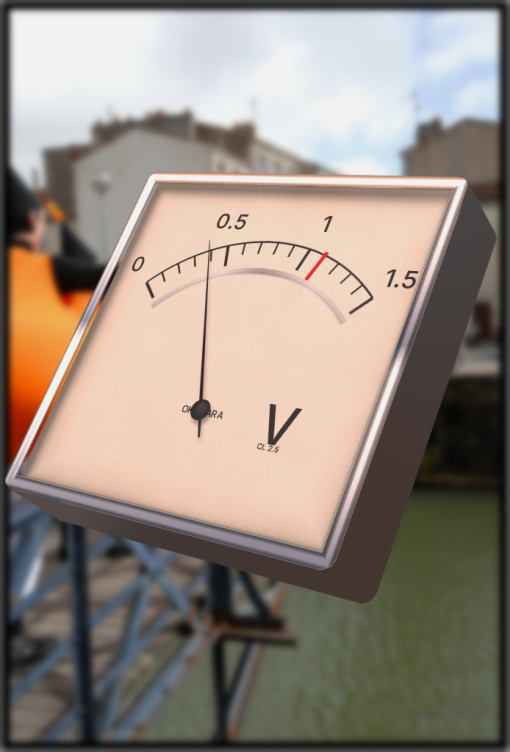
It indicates 0.4 V
